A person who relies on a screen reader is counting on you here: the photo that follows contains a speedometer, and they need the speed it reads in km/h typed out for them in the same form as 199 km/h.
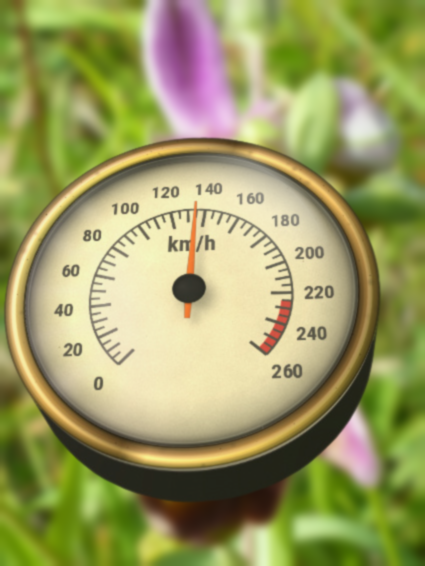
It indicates 135 km/h
